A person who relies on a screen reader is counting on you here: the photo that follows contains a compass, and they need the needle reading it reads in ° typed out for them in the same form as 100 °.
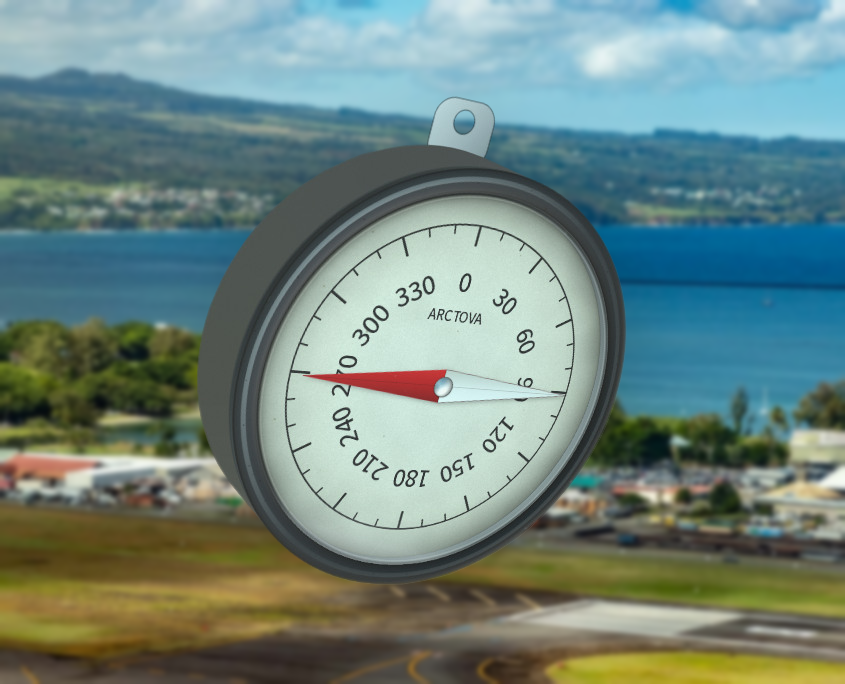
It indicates 270 °
